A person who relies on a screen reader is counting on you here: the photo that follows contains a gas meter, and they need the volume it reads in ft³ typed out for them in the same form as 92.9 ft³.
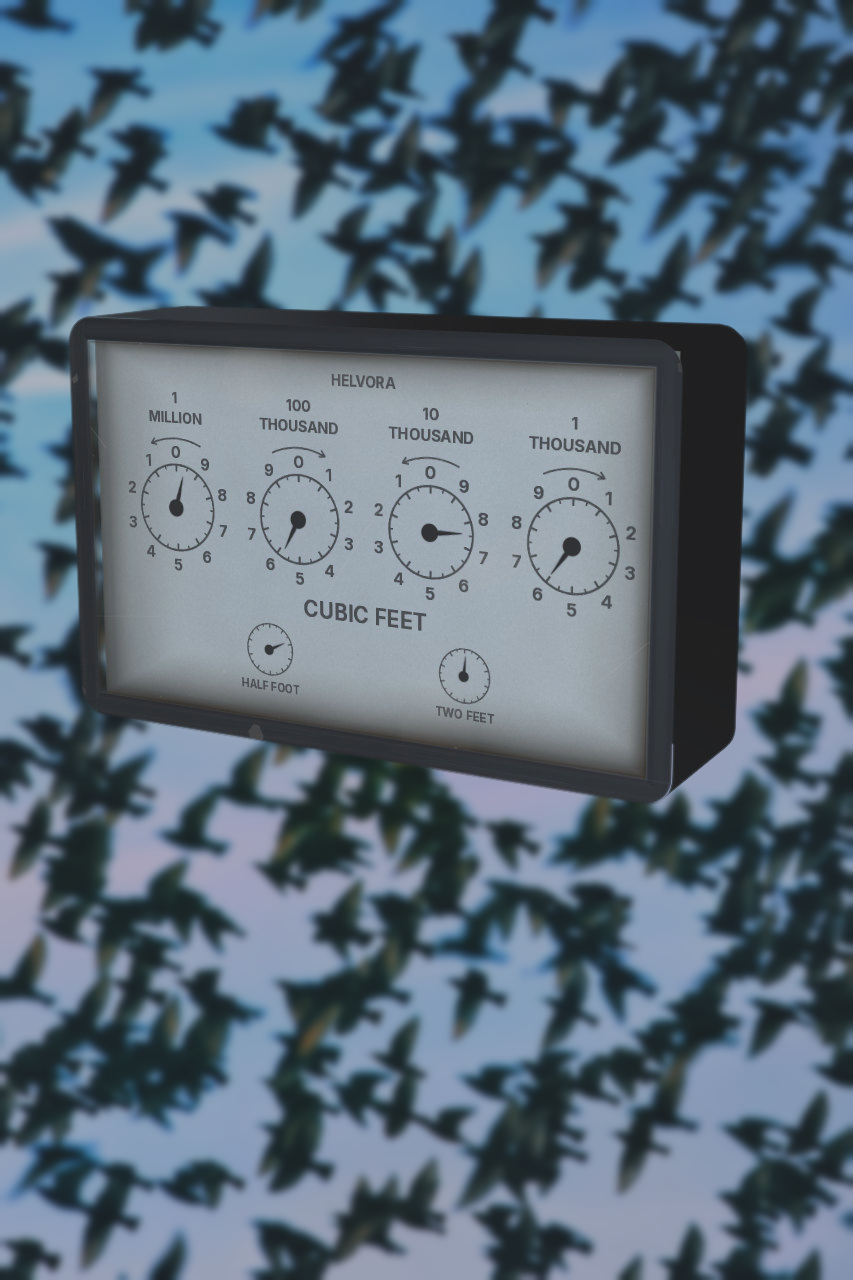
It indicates 957600 ft³
